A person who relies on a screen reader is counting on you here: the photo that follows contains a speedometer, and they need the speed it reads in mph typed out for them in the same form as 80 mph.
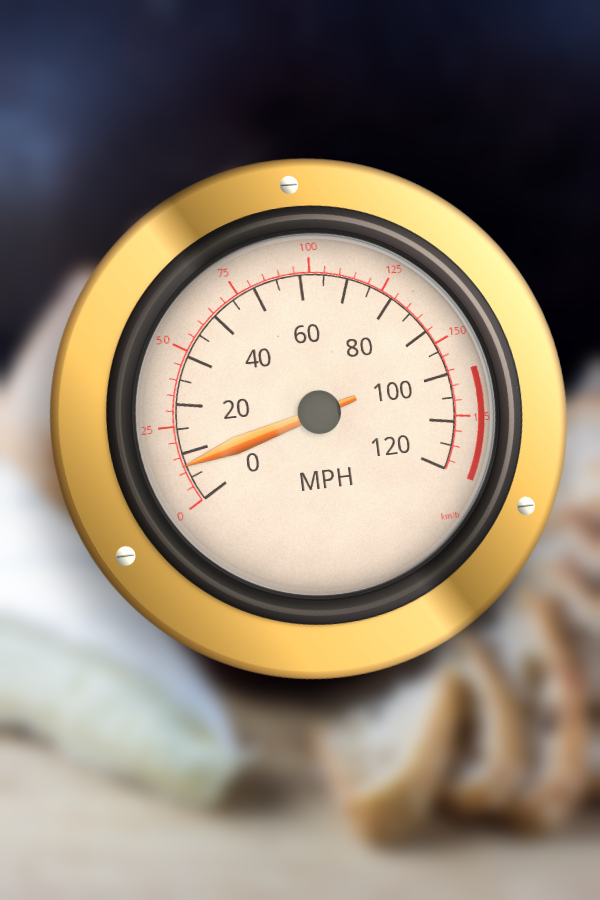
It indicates 7.5 mph
